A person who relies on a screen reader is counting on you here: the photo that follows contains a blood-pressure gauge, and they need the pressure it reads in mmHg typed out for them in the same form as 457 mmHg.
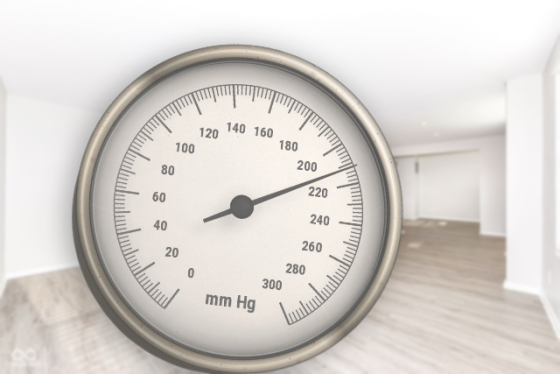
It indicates 212 mmHg
